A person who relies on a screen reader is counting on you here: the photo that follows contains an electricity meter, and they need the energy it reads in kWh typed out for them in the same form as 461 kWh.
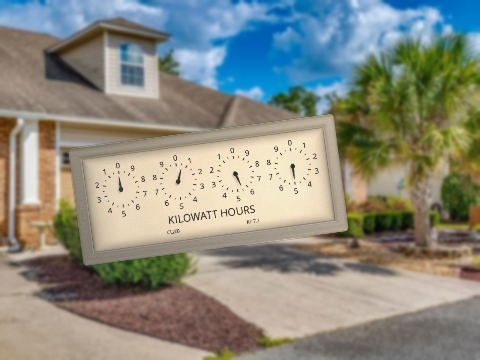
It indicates 55 kWh
